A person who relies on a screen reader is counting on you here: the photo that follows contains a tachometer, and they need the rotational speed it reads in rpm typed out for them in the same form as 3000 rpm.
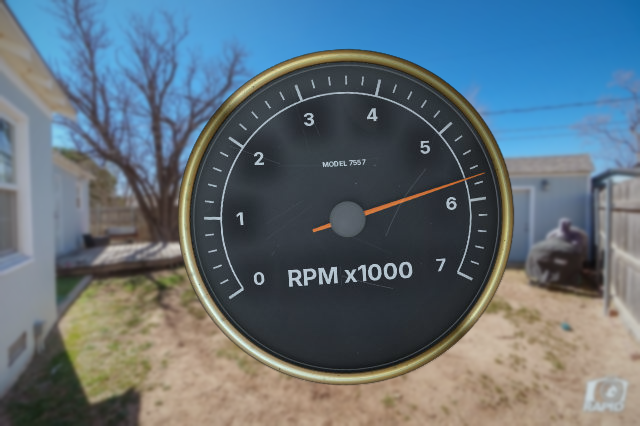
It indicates 5700 rpm
